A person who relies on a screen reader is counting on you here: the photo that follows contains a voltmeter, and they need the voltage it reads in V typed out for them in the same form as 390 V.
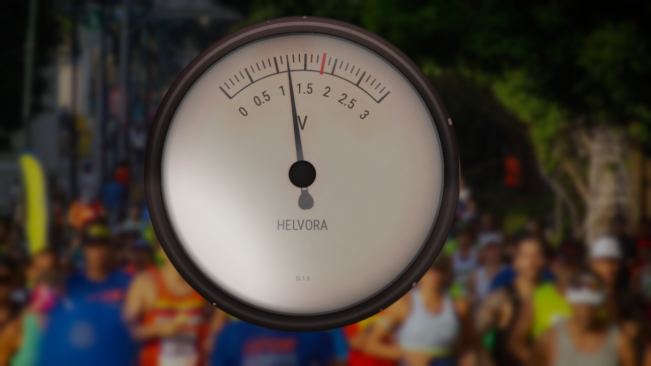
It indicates 1.2 V
